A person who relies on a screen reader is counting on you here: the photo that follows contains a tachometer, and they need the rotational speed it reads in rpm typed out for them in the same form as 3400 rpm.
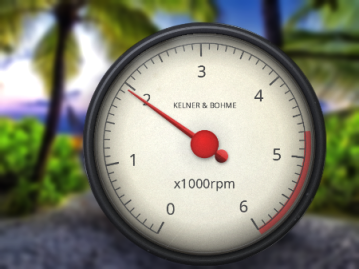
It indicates 1950 rpm
